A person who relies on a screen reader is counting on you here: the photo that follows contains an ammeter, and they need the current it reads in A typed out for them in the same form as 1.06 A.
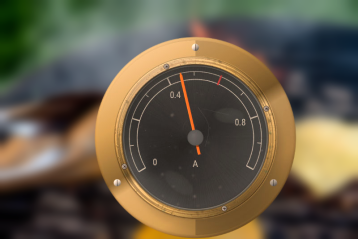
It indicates 0.45 A
